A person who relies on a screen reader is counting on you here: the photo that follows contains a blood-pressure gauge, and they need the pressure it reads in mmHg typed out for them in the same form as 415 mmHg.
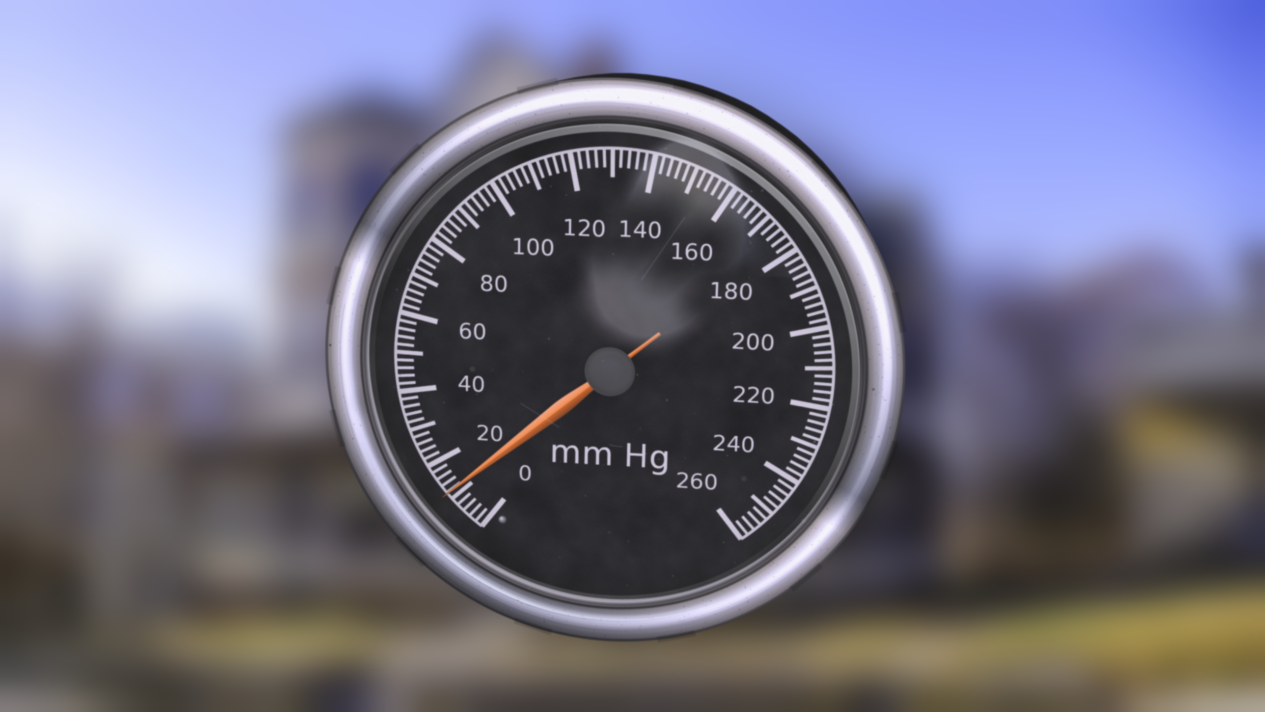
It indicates 12 mmHg
